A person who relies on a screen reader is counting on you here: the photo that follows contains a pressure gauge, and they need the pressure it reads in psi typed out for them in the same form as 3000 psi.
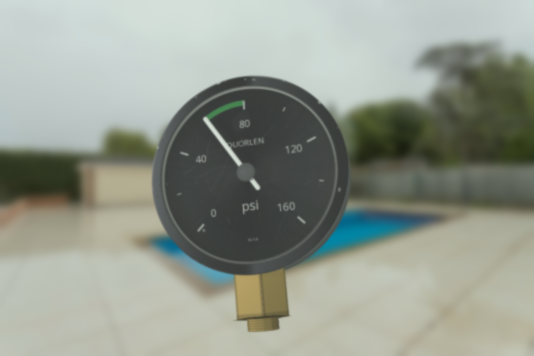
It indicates 60 psi
